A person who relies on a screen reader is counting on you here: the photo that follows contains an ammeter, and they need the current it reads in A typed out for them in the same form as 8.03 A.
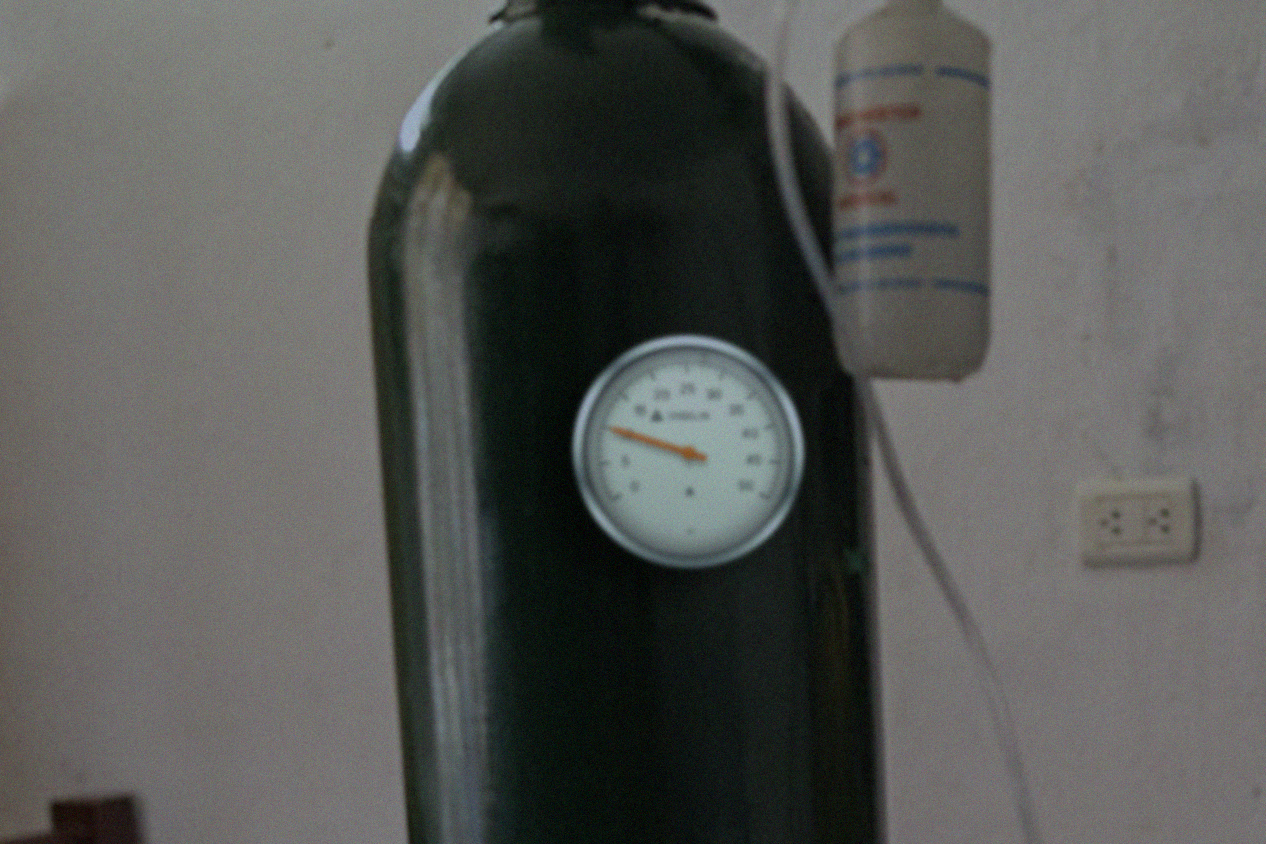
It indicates 10 A
